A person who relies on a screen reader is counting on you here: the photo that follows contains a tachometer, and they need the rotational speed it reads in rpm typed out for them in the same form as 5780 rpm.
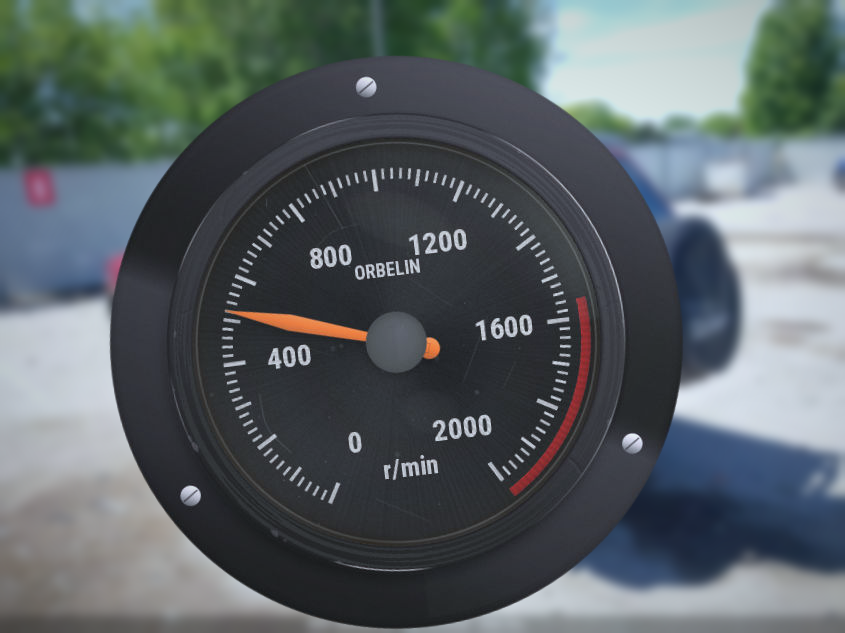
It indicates 520 rpm
